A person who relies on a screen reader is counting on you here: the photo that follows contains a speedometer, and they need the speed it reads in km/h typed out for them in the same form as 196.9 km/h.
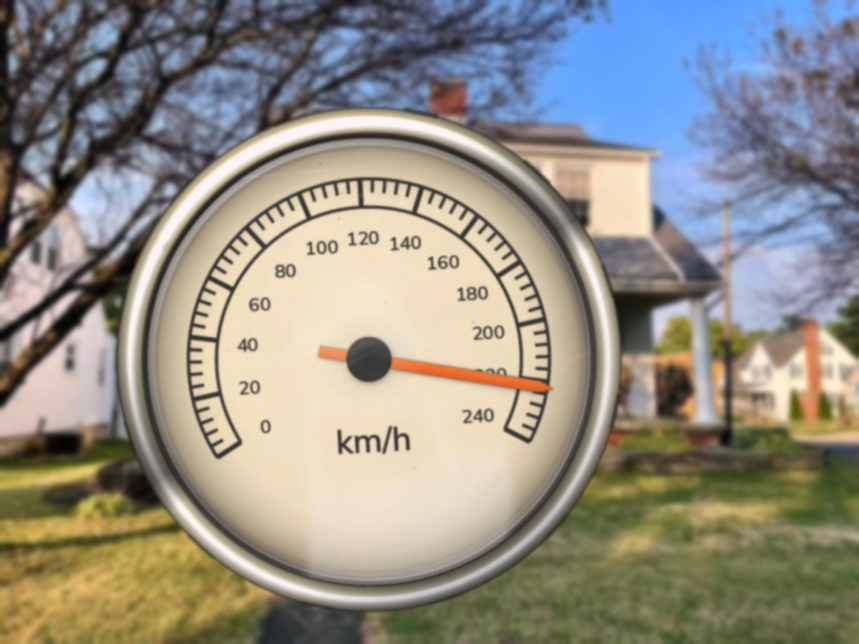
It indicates 222 km/h
